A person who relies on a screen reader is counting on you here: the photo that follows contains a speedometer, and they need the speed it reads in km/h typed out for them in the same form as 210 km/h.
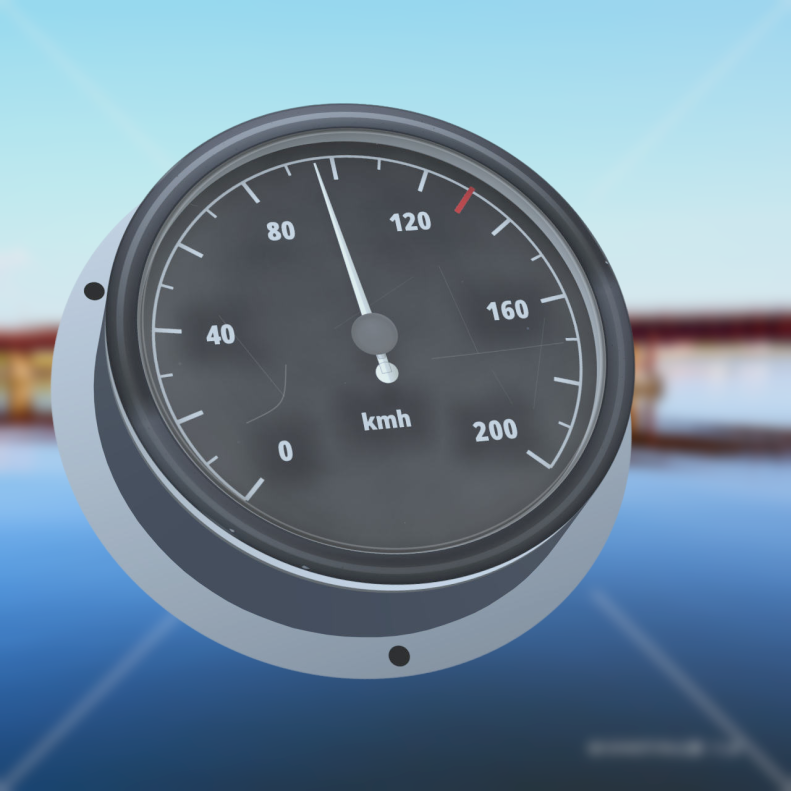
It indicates 95 km/h
